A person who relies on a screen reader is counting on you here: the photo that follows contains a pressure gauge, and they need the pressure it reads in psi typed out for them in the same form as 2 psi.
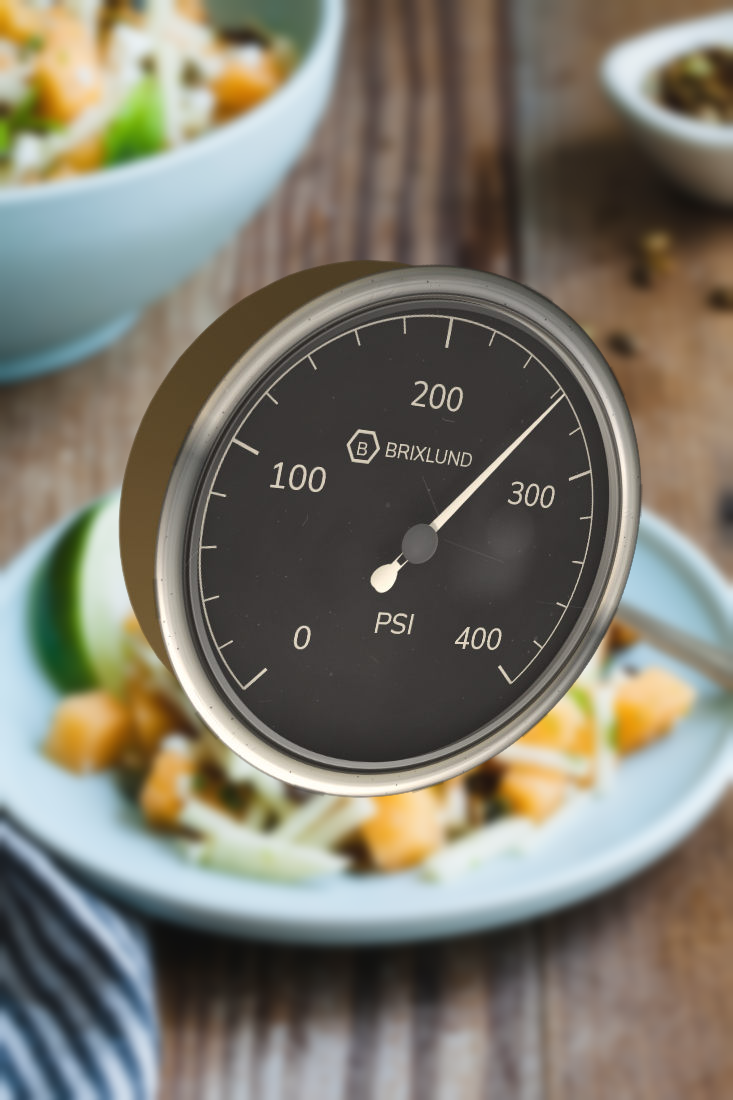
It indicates 260 psi
